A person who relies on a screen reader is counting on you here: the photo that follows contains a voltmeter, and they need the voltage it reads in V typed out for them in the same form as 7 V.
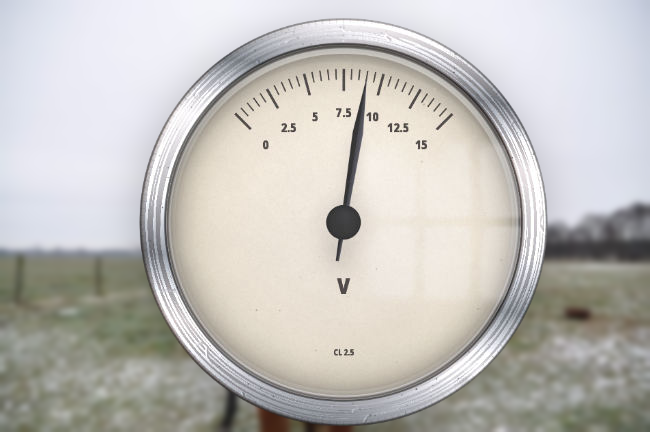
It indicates 9 V
